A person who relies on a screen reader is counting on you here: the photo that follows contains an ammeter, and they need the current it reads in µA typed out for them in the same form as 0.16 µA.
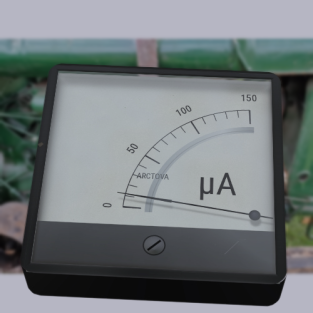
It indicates 10 µA
